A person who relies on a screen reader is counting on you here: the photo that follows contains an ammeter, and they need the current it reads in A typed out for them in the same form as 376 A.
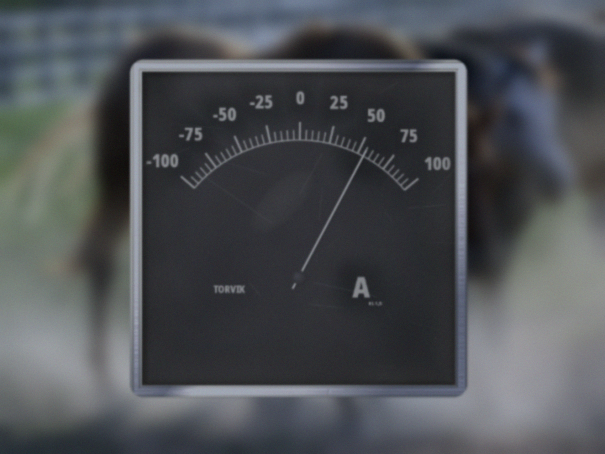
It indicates 55 A
